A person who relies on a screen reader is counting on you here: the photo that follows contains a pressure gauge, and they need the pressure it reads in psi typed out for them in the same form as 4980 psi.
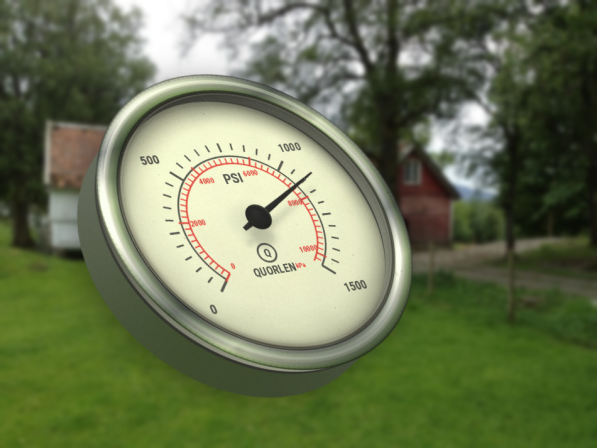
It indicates 1100 psi
